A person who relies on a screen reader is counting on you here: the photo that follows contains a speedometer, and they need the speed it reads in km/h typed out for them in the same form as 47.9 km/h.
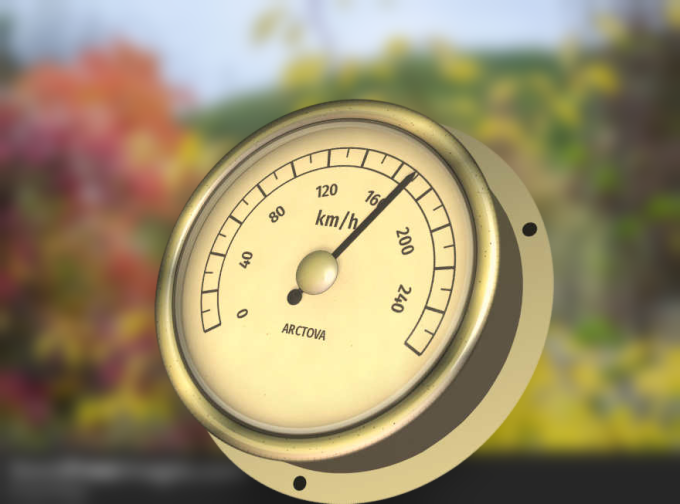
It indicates 170 km/h
